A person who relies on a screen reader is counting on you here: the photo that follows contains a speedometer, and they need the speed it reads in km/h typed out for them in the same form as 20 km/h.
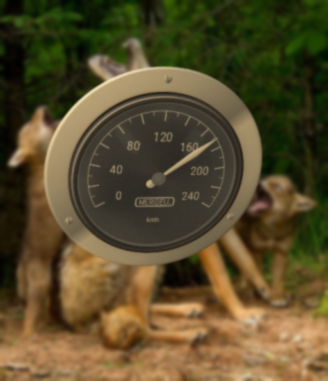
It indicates 170 km/h
